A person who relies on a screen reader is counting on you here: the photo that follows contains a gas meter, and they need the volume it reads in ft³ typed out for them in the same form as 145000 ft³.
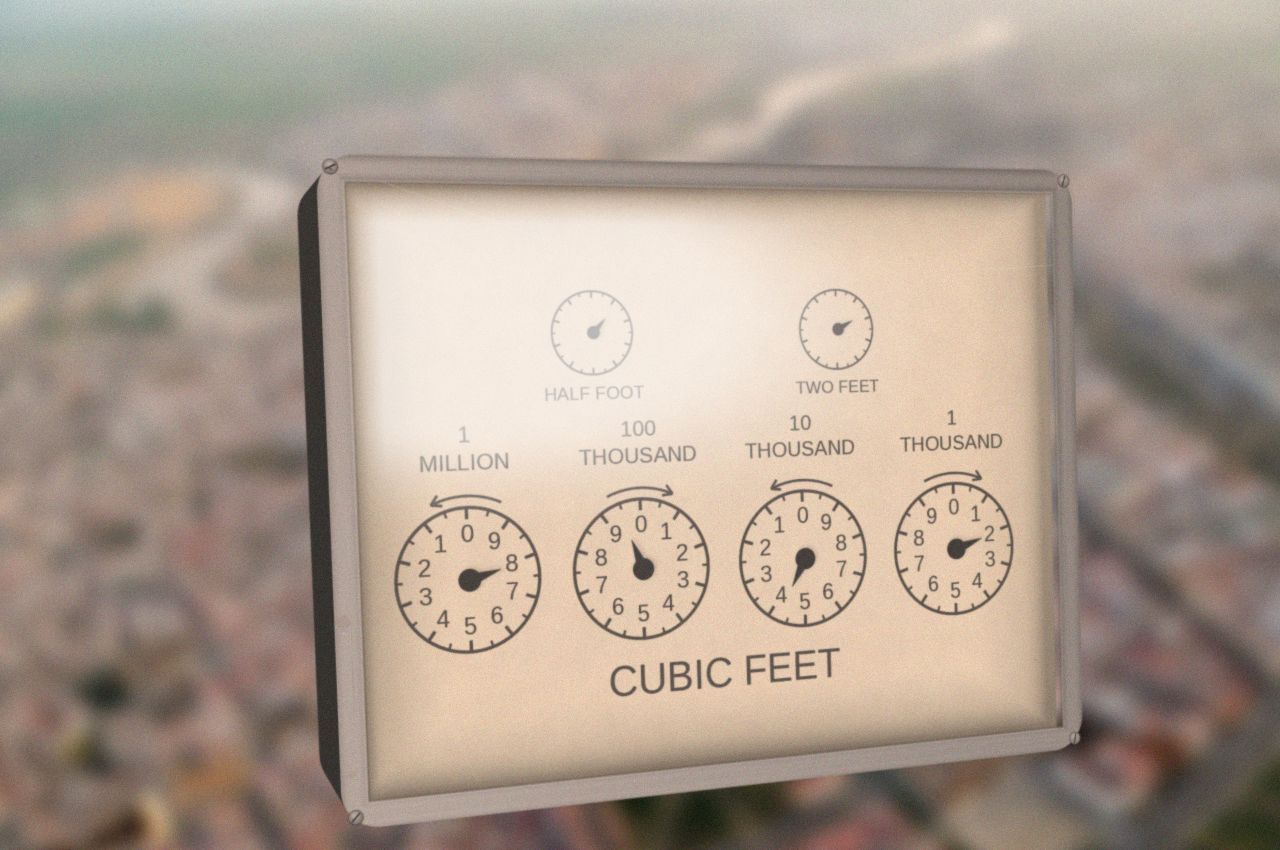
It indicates 794200 ft³
